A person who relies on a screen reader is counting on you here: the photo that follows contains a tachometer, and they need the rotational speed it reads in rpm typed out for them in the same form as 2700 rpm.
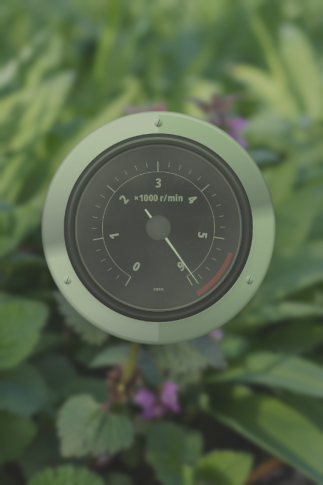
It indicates 5900 rpm
